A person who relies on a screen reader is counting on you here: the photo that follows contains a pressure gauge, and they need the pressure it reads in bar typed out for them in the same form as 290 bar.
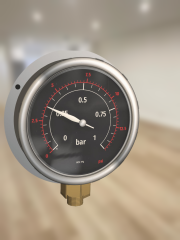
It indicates 0.25 bar
